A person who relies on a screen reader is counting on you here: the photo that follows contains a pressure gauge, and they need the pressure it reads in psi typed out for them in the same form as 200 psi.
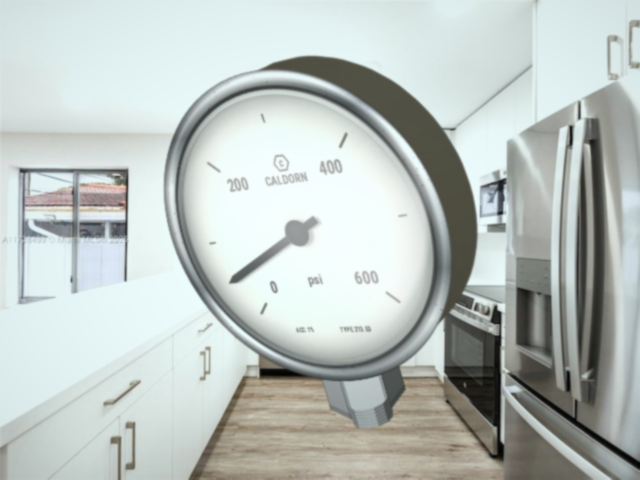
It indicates 50 psi
